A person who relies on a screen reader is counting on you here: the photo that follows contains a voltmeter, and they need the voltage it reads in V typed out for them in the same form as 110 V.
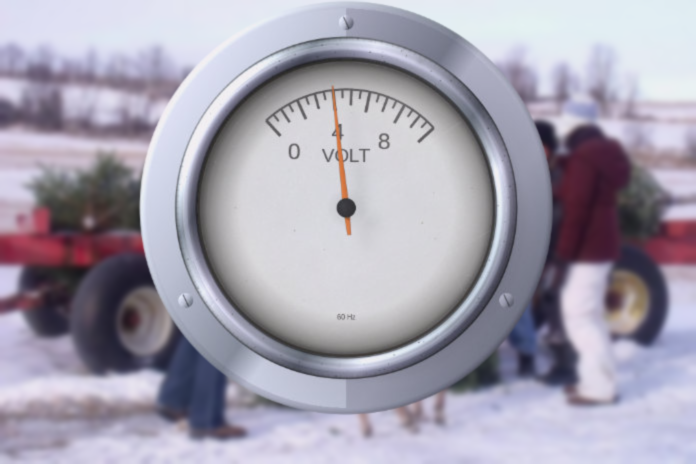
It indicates 4 V
